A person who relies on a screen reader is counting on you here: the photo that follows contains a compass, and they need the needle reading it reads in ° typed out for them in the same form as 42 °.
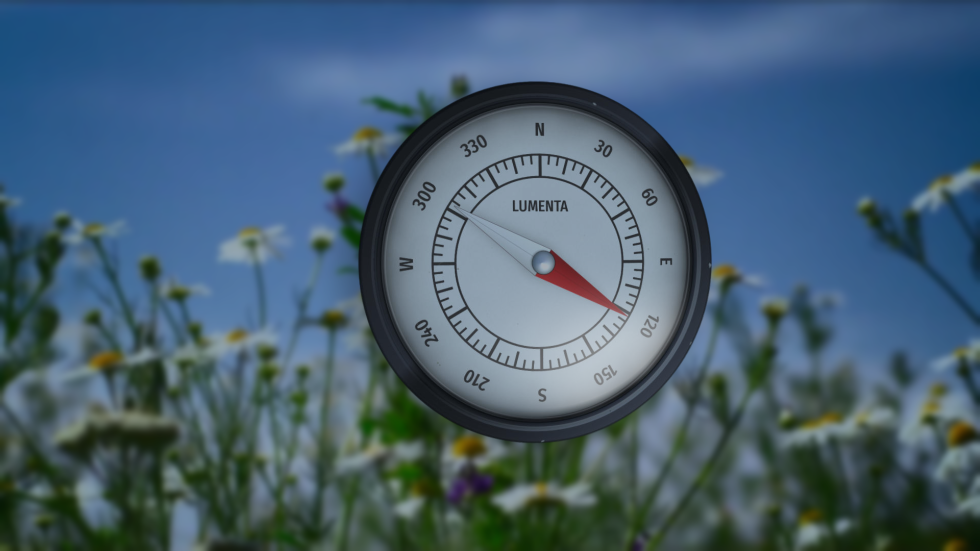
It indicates 122.5 °
